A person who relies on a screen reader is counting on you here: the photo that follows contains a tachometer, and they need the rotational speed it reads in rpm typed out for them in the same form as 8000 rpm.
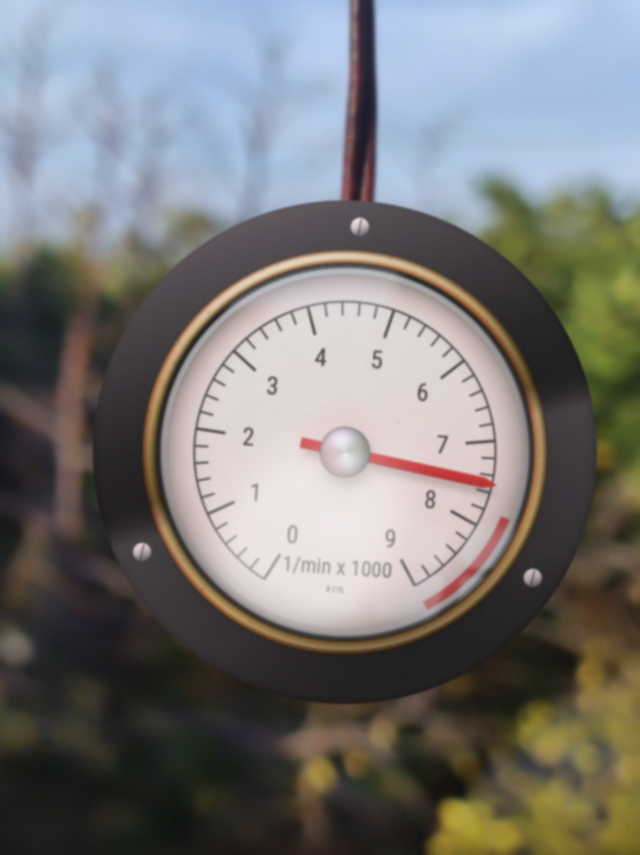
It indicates 7500 rpm
